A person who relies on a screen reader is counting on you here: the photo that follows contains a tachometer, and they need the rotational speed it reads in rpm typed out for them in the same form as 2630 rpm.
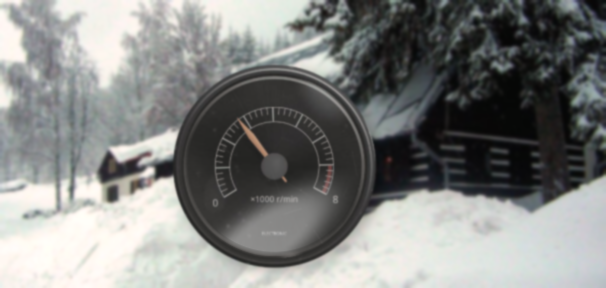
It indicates 2800 rpm
